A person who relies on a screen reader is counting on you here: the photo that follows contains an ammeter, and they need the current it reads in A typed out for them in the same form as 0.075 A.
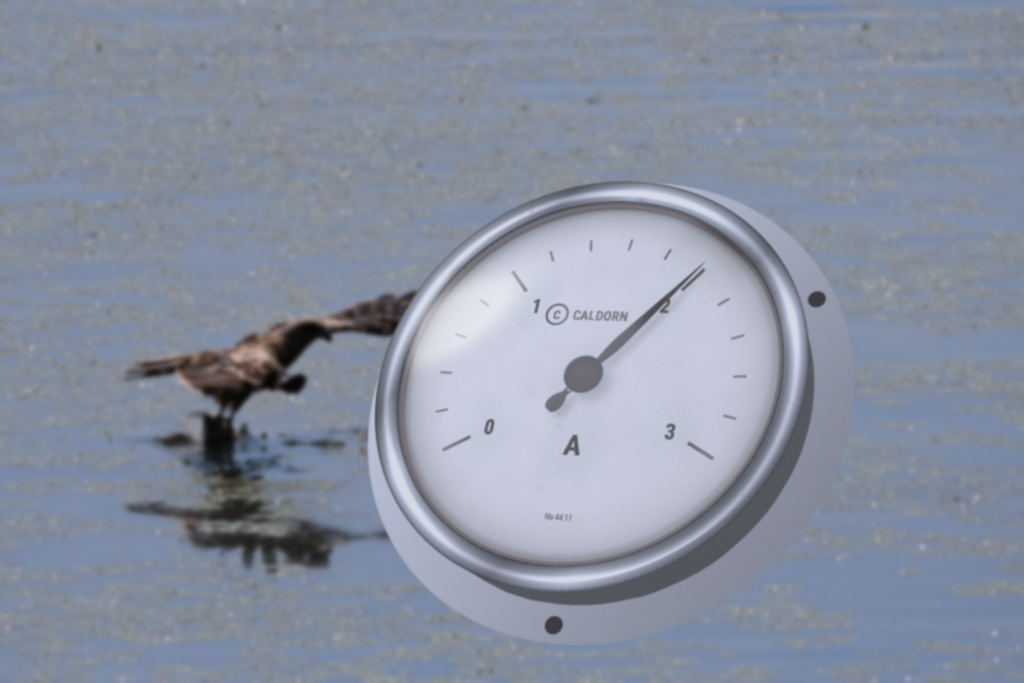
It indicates 2 A
